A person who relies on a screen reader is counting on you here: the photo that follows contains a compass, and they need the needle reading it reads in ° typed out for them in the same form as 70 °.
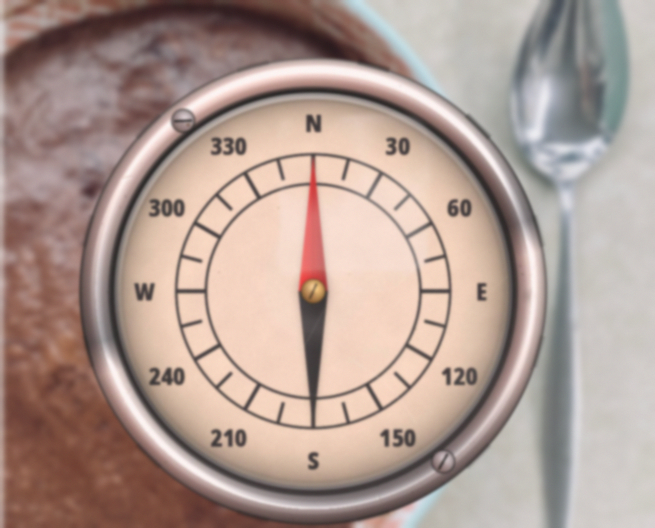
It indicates 0 °
